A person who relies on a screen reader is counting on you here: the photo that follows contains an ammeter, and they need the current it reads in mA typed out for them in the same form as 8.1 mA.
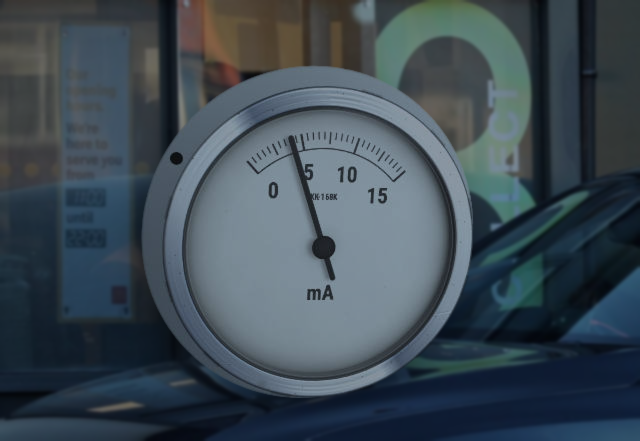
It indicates 4 mA
